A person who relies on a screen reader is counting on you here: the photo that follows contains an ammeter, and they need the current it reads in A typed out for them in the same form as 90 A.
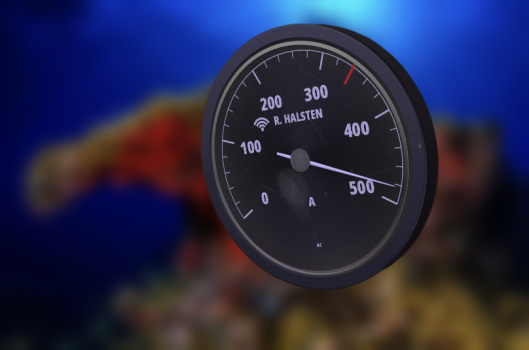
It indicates 480 A
